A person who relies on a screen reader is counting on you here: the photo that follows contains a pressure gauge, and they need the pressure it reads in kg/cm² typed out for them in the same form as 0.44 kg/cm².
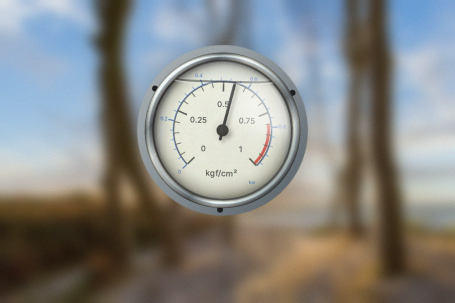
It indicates 0.55 kg/cm²
